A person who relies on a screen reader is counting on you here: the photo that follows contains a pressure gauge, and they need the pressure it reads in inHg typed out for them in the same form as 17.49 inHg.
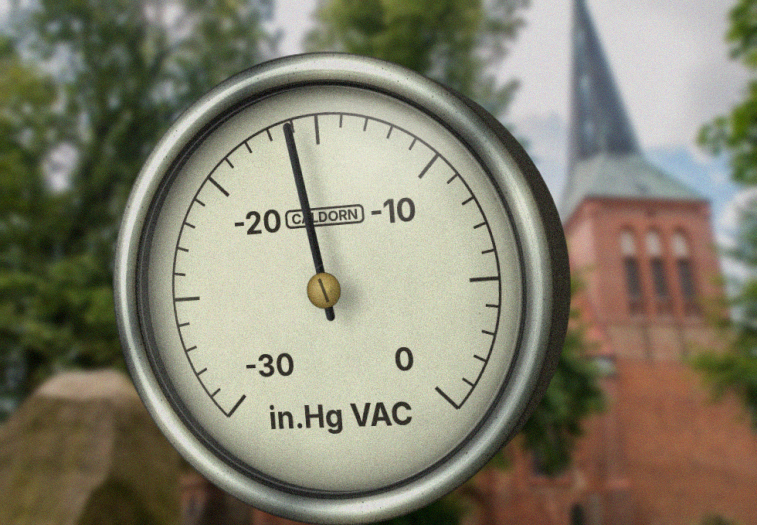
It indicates -16 inHg
